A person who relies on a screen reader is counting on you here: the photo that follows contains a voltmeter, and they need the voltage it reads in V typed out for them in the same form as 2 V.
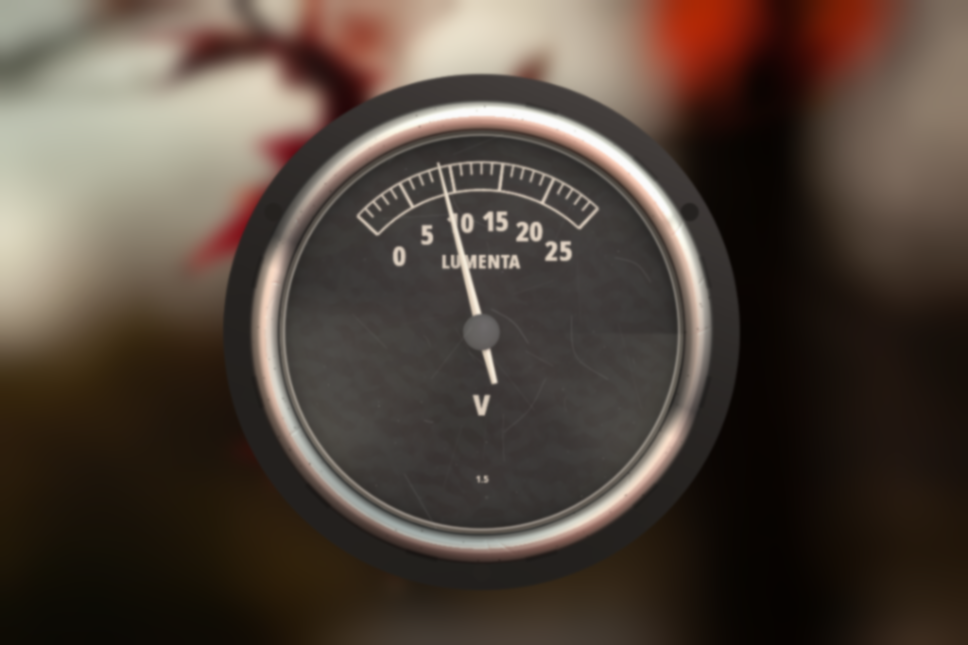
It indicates 9 V
